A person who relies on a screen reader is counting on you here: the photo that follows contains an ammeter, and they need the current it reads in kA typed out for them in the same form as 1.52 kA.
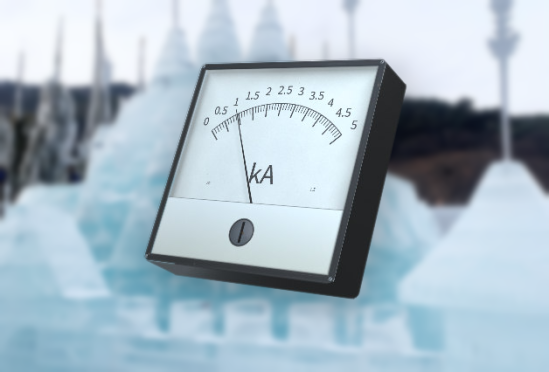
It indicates 1 kA
